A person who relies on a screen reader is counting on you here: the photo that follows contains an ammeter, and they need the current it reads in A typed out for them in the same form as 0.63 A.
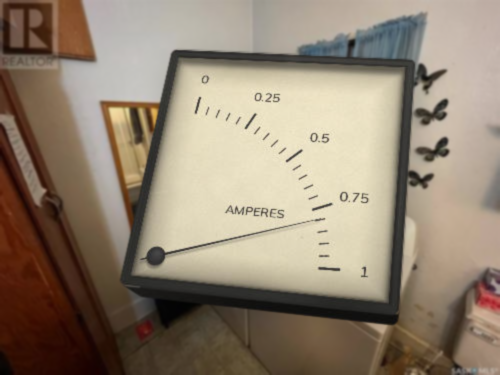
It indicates 0.8 A
